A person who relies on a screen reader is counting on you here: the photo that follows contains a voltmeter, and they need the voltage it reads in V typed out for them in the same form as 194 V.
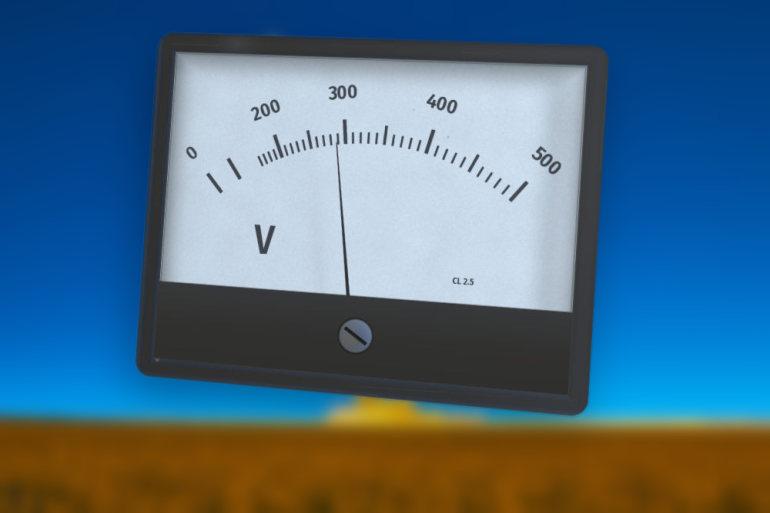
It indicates 290 V
